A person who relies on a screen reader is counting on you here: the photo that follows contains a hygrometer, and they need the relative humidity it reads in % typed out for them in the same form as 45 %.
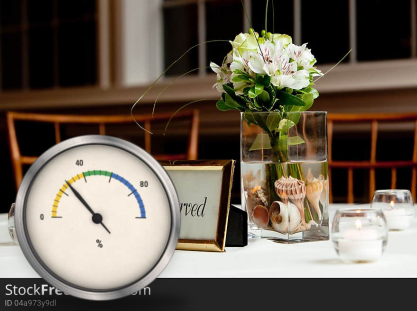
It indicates 28 %
